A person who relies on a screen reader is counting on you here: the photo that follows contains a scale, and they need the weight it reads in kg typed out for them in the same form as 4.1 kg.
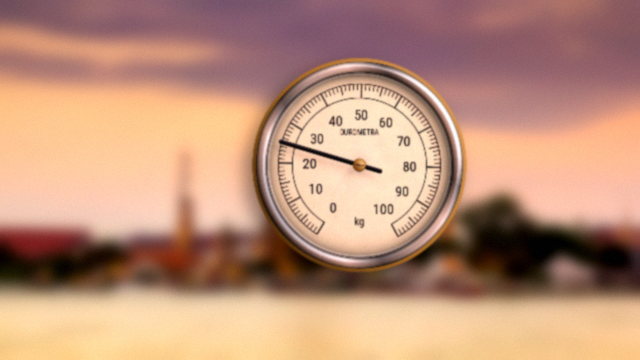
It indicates 25 kg
